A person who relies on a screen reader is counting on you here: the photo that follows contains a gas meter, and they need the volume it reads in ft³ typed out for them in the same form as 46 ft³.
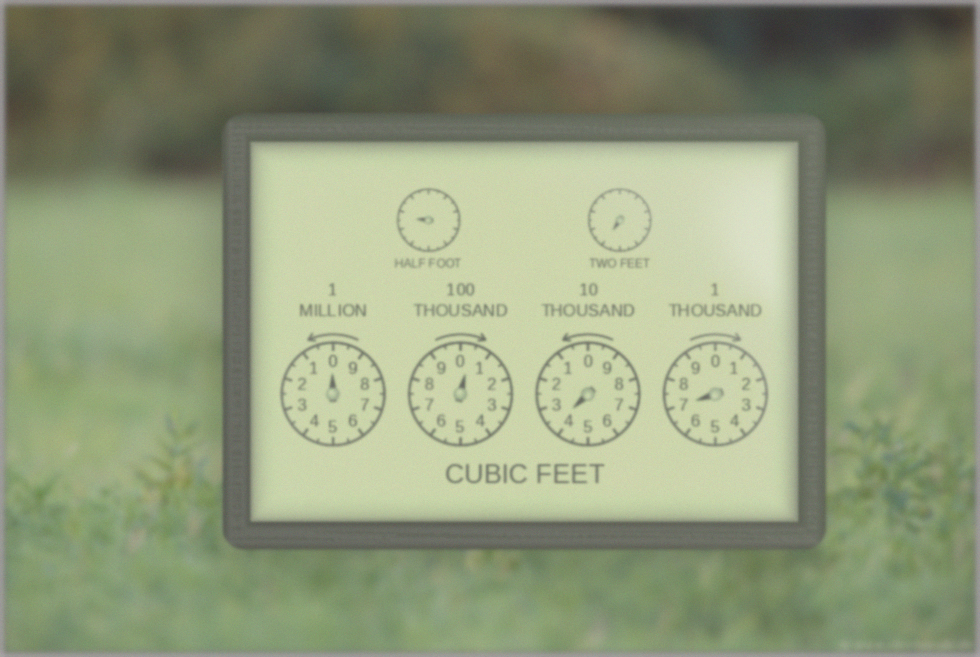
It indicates 3700 ft³
